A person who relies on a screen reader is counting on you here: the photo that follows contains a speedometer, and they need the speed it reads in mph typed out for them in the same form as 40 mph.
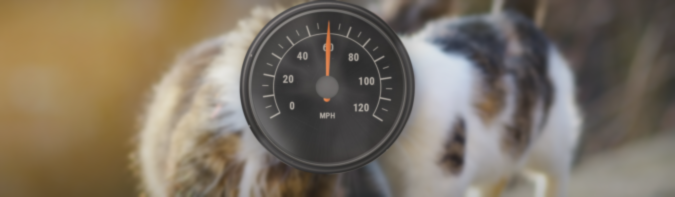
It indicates 60 mph
